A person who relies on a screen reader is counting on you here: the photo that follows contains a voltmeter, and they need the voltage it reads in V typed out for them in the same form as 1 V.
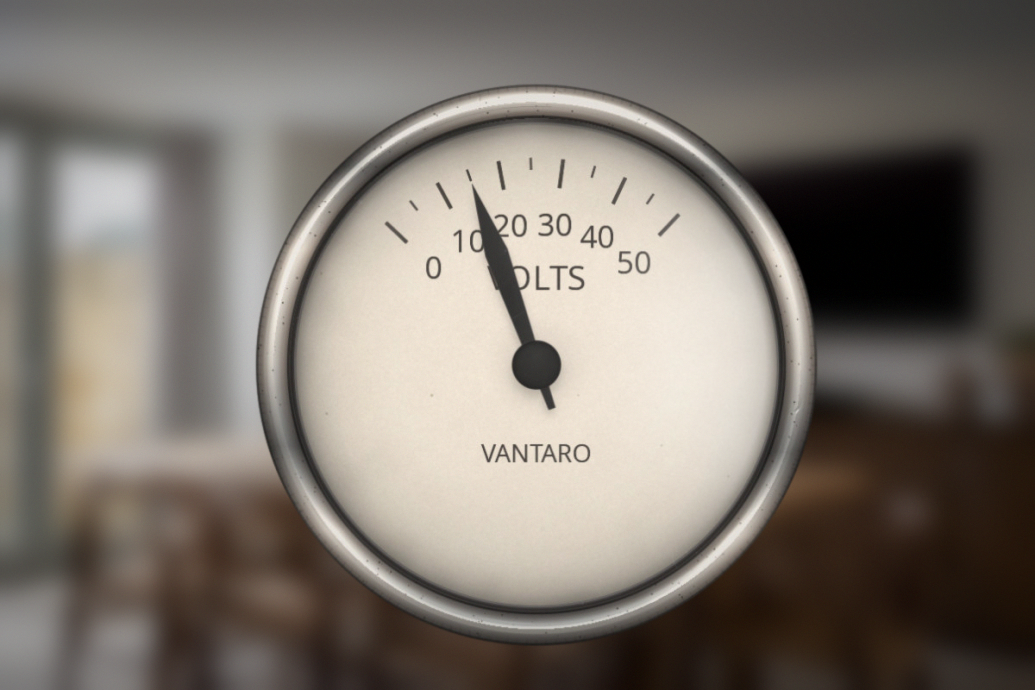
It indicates 15 V
